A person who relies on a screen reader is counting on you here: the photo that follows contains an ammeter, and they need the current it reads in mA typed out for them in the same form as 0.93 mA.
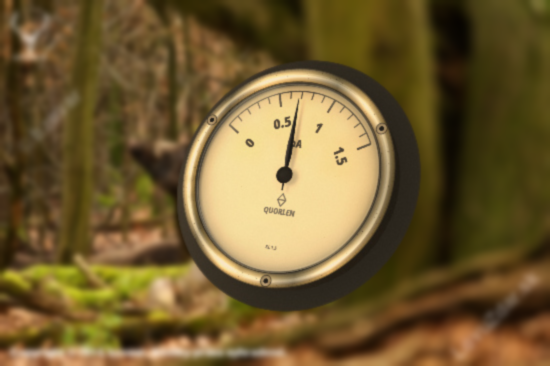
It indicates 0.7 mA
